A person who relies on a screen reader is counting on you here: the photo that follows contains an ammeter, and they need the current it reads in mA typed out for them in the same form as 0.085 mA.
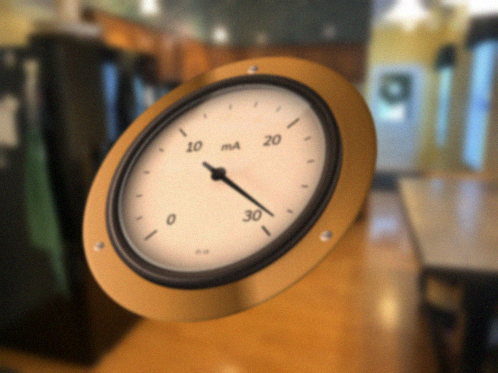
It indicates 29 mA
